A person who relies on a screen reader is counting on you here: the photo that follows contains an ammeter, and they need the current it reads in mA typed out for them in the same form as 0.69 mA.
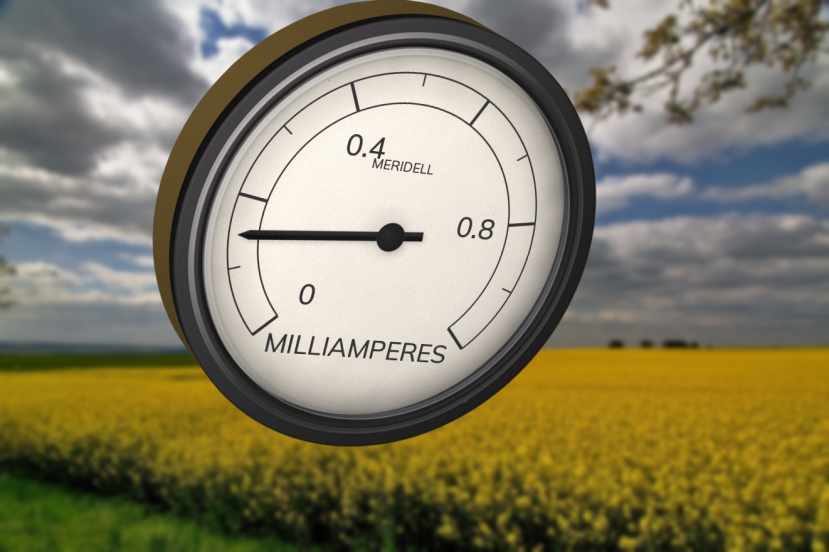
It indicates 0.15 mA
